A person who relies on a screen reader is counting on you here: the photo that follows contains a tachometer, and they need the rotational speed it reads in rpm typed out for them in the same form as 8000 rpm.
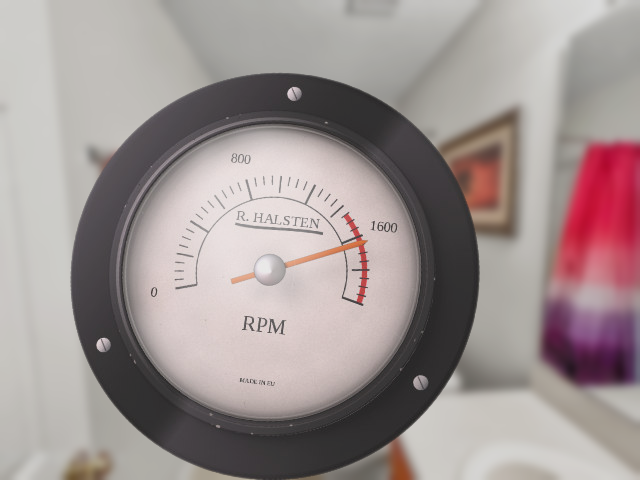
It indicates 1650 rpm
